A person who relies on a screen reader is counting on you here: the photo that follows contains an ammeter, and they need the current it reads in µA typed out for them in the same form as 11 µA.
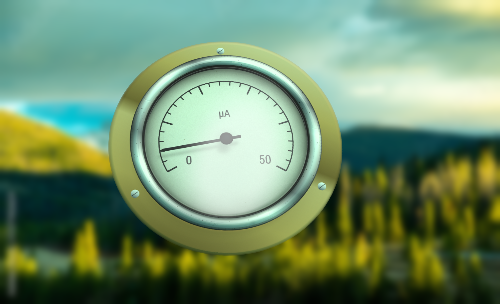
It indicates 4 µA
